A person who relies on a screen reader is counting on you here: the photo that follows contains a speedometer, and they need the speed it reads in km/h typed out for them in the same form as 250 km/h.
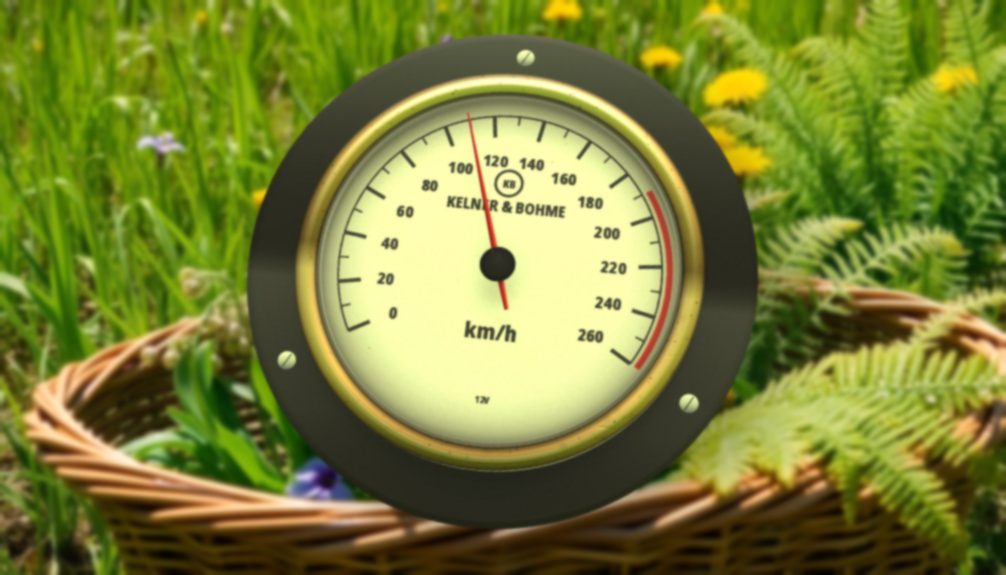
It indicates 110 km/h
